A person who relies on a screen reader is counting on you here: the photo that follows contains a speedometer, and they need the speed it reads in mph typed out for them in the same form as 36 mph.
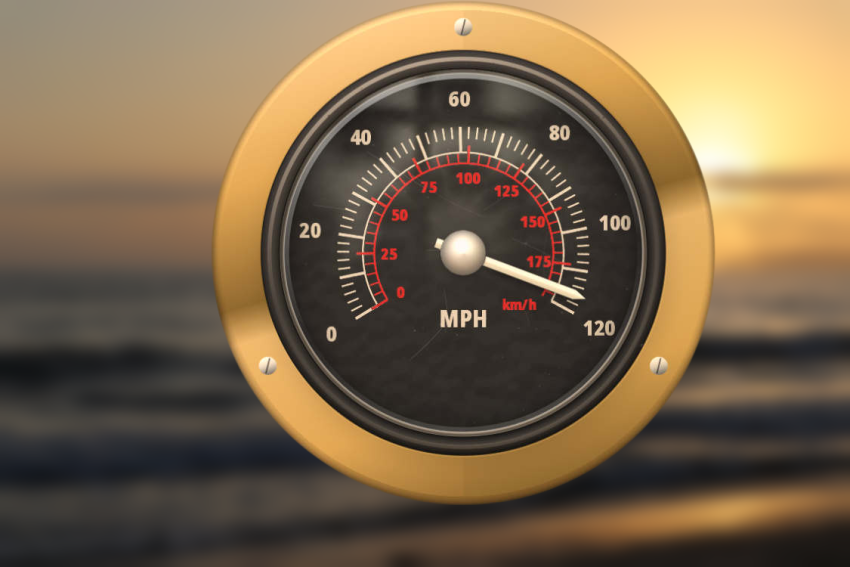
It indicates 116 mph
